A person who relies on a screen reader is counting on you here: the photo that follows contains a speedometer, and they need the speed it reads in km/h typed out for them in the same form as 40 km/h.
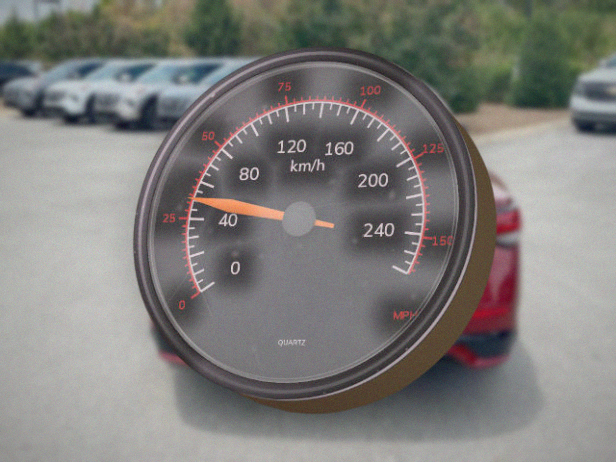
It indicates 50 km/h
